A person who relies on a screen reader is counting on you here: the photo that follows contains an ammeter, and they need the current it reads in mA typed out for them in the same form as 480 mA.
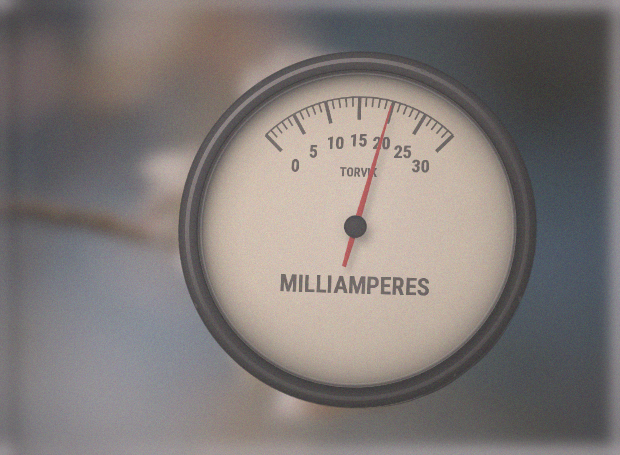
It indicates 20 mA
